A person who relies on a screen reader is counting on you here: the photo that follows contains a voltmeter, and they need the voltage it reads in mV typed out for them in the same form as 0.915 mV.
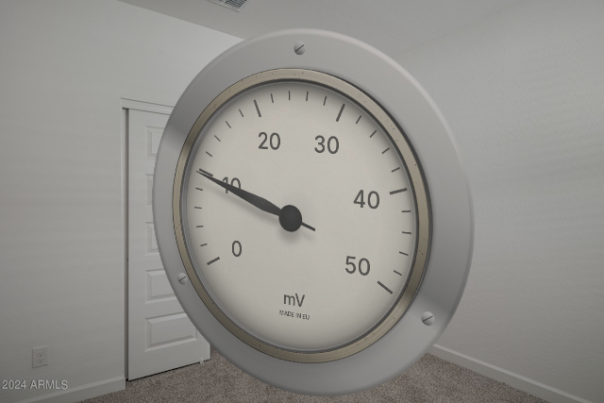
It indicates 10 mV
